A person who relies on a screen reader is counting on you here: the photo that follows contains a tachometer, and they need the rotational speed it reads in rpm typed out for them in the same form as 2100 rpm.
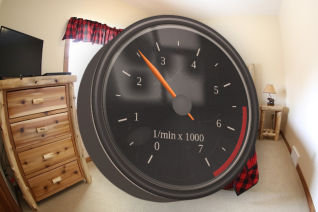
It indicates 2500 rpm
